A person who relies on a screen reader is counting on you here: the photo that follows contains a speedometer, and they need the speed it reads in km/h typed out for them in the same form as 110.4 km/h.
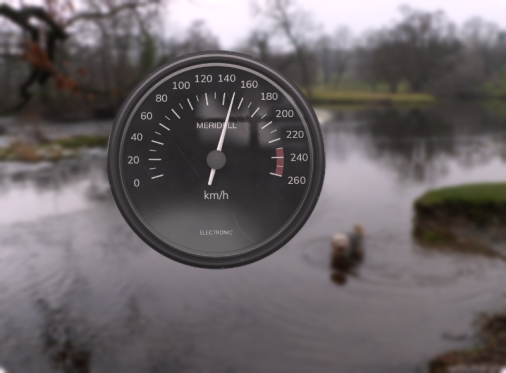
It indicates 150 km/h
